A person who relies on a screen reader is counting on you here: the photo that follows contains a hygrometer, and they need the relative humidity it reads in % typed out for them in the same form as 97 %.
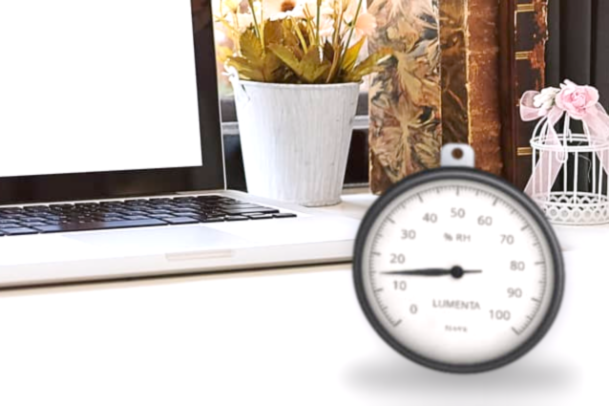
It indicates 15 %
